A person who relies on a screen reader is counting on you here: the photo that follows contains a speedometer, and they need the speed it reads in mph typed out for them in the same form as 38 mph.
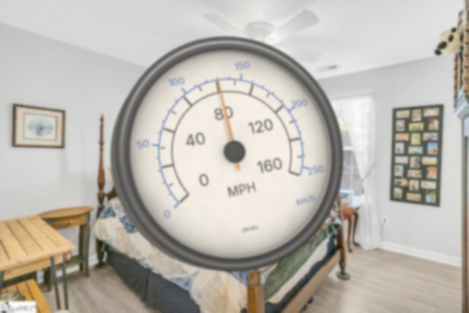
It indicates 80 mph
